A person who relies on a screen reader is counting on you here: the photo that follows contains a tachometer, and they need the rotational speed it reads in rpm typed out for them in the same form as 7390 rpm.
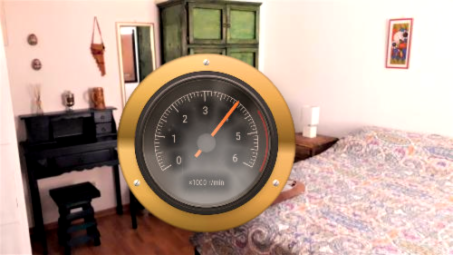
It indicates 4000 rpm
